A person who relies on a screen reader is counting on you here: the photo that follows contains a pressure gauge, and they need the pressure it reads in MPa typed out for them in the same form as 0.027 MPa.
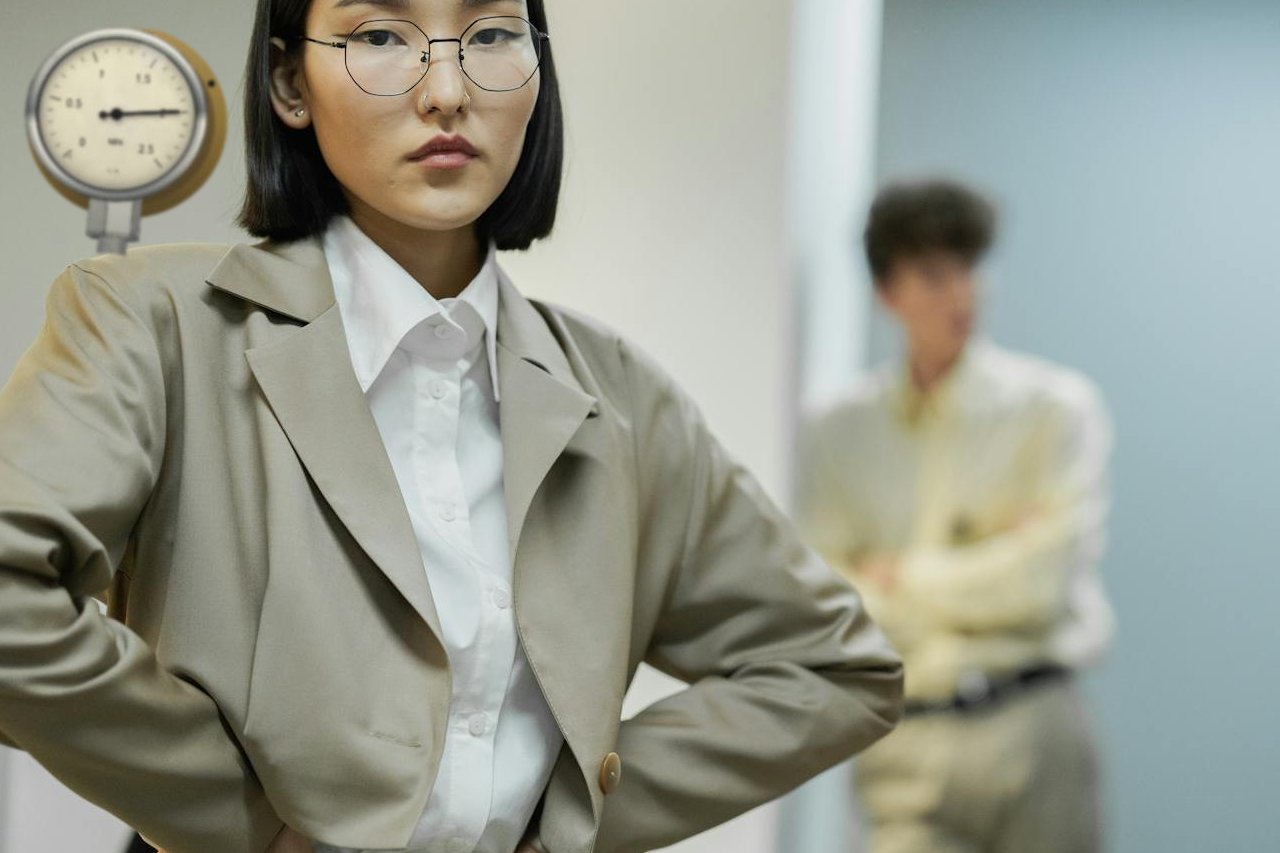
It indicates 2 MPa
